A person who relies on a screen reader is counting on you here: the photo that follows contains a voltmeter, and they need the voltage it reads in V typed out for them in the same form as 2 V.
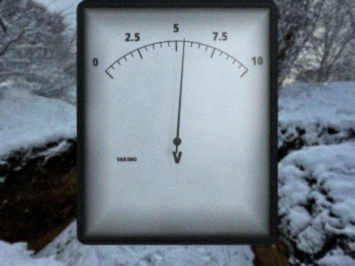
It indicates 5.5 V
